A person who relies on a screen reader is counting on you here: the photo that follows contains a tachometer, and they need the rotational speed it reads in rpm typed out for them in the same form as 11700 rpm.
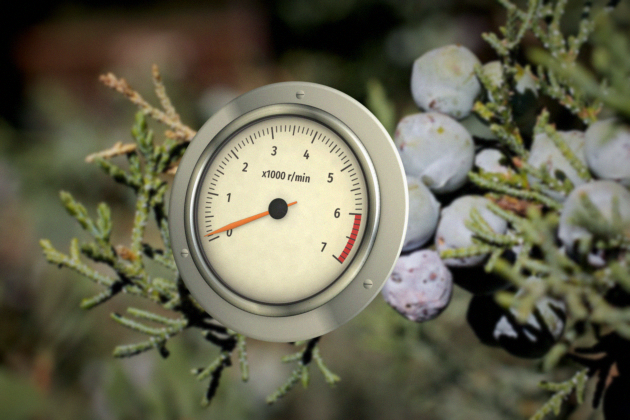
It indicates 100 rpm
